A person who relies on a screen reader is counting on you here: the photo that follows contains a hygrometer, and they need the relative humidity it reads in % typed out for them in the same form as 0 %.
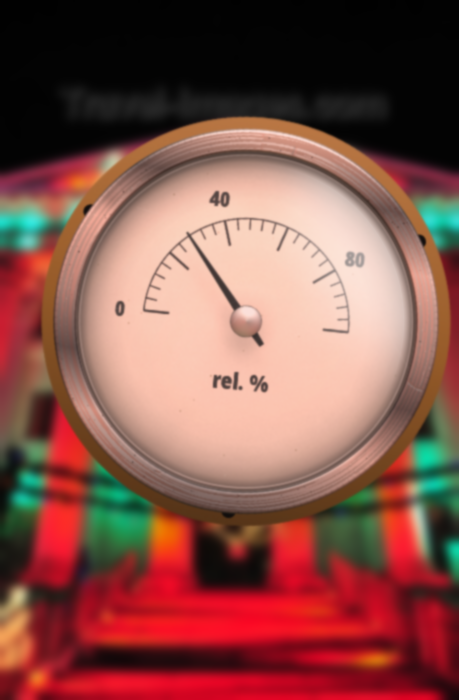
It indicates 28 %
